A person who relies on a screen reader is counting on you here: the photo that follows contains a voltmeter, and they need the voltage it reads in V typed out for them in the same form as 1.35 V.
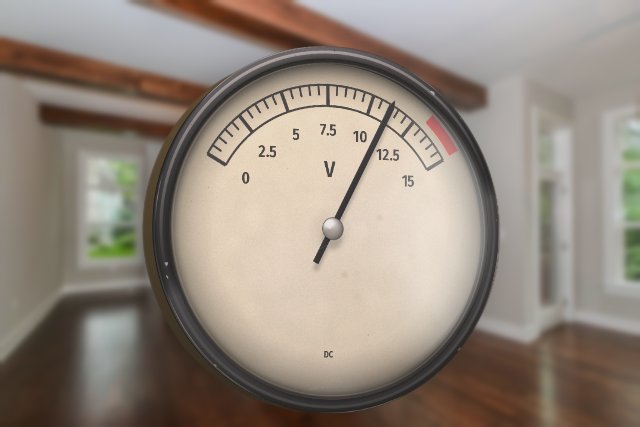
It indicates 11 V
